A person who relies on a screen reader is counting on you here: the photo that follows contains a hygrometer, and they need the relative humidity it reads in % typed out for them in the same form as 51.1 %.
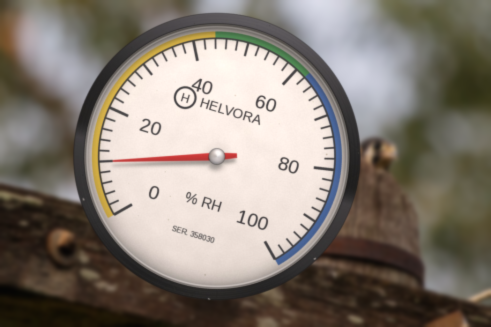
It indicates 10 %
